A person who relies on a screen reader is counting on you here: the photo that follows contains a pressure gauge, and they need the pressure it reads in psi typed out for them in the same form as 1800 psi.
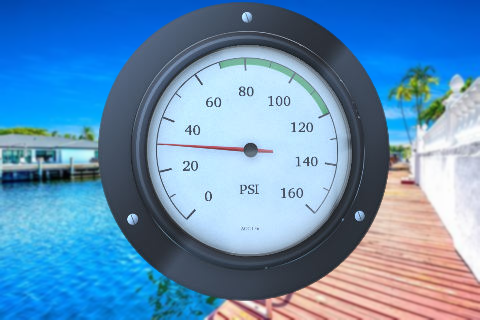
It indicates 30 psi
